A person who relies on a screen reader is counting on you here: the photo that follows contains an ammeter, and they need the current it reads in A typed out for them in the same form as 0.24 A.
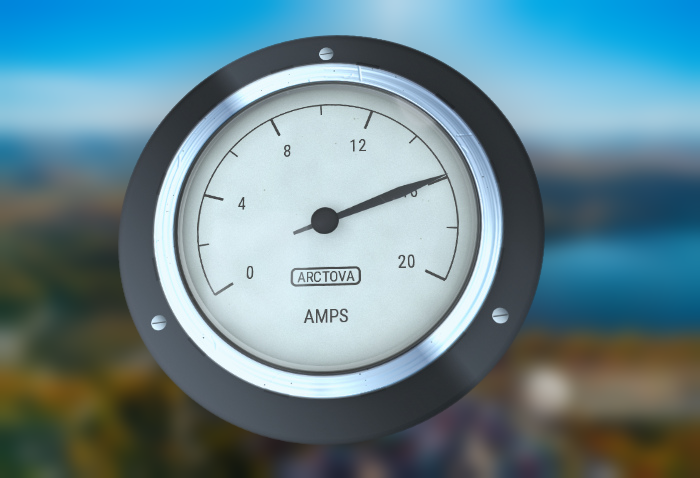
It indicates 16 A
